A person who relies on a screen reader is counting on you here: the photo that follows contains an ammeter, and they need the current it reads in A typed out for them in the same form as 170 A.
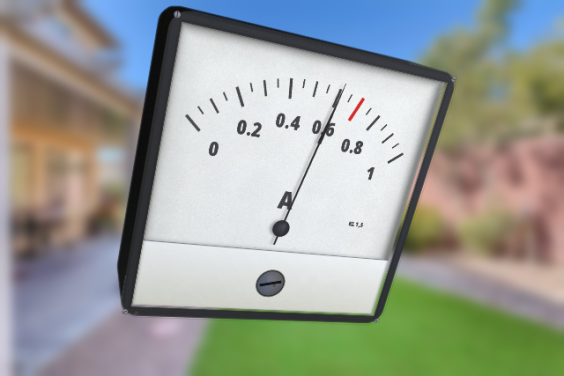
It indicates 0.6 A
